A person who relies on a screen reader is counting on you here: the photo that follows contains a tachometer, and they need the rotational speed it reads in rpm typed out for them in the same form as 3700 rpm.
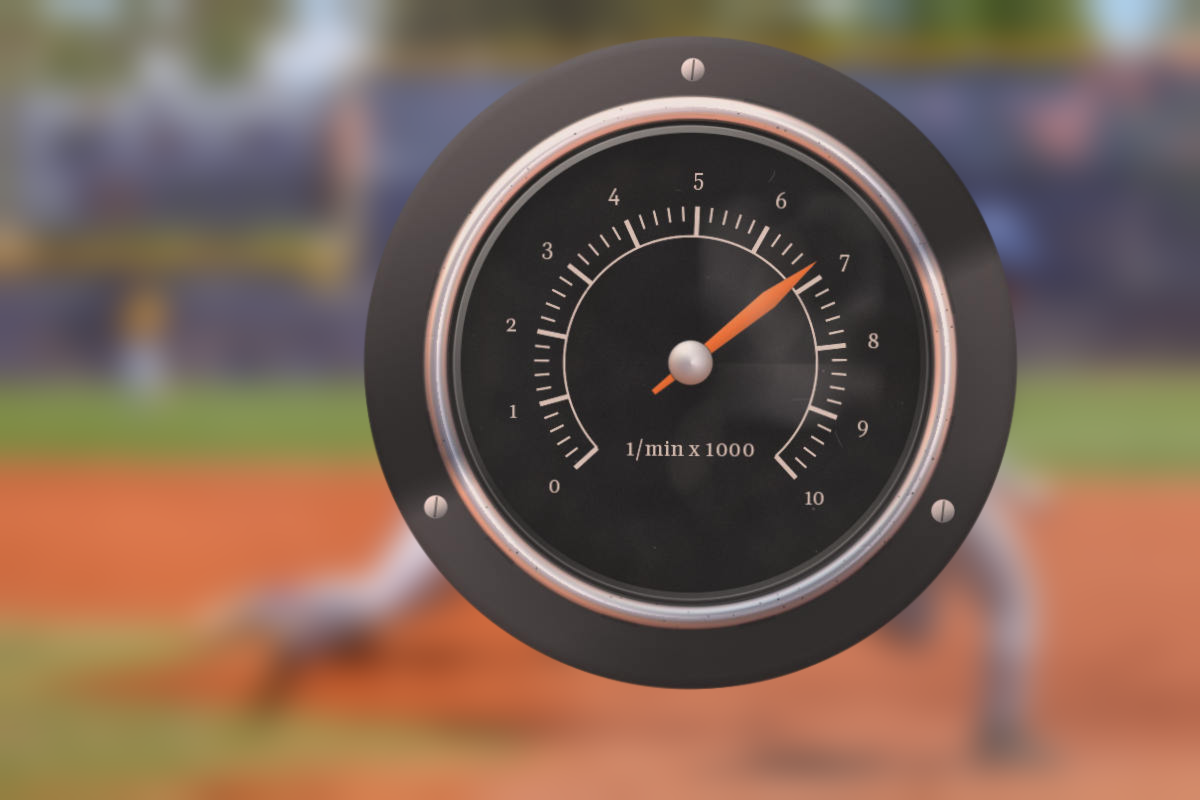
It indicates 6800 rpm
